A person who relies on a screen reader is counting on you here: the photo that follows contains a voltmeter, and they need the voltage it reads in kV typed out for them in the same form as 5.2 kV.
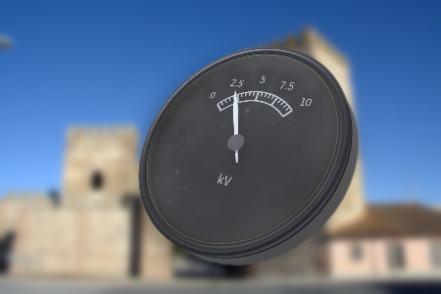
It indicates 2.5 kV
